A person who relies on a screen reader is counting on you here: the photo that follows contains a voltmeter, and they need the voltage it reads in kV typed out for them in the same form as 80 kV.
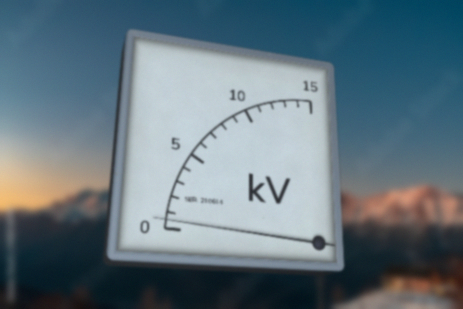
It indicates 0.5 kV
